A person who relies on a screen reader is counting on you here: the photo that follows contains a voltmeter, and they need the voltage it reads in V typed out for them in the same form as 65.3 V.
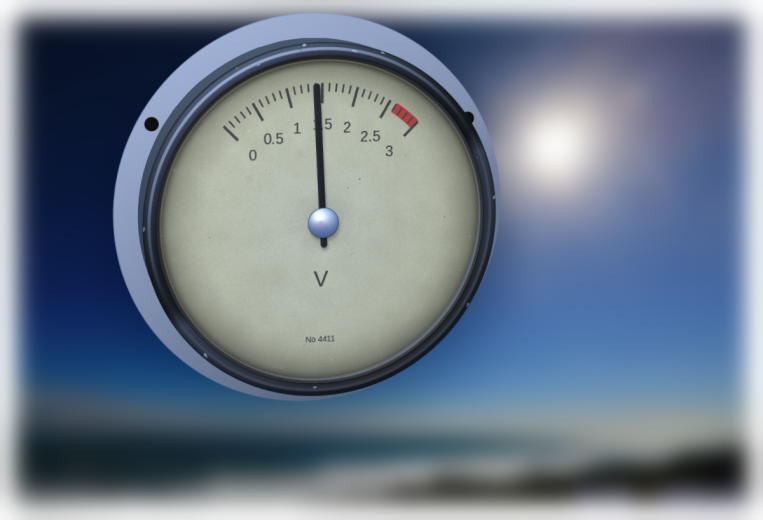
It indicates 1.4 V
